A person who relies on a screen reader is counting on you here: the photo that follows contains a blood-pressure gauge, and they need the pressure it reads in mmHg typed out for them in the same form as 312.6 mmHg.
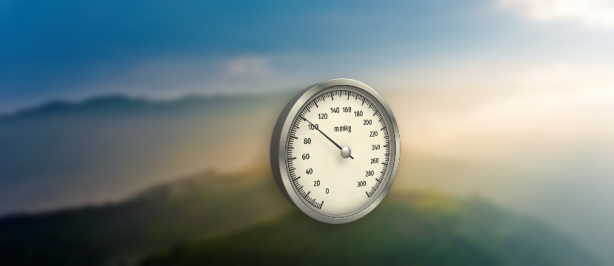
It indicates 100 mmHg
